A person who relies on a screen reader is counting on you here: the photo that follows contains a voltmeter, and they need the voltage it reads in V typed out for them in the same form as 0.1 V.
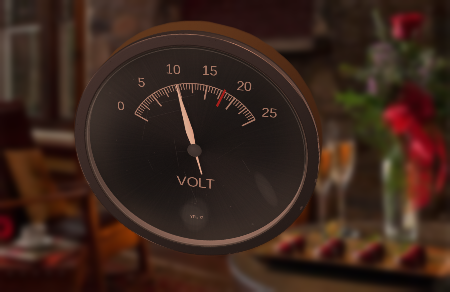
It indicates 10 V
